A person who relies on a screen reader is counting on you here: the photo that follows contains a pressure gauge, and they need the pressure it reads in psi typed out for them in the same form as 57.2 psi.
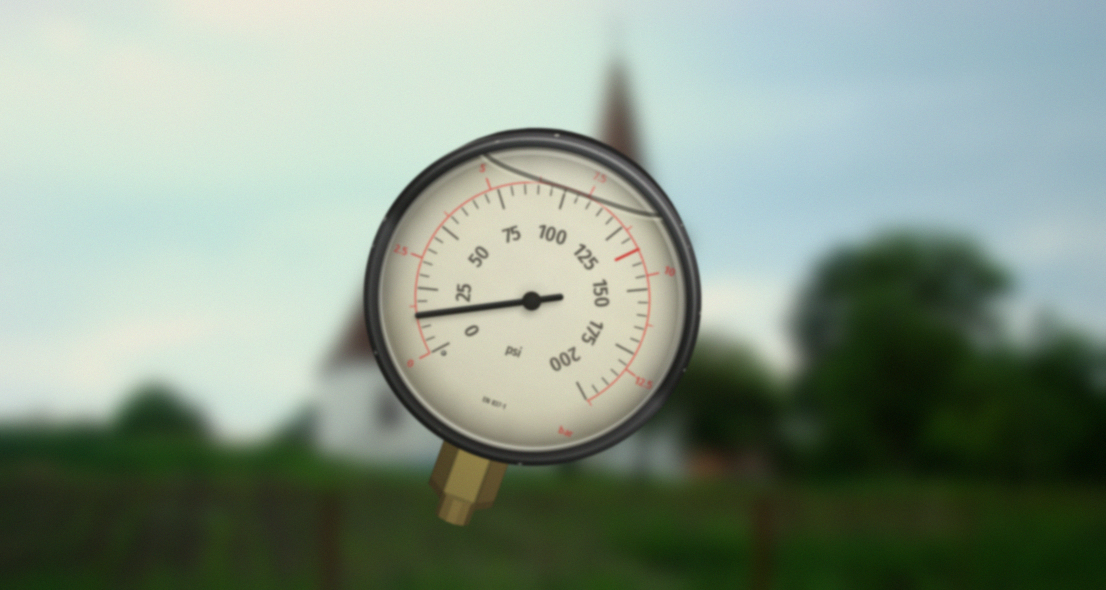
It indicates 15 psi
